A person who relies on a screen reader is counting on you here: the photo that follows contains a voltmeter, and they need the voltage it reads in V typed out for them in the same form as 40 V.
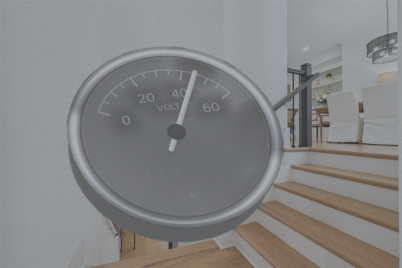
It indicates 45 V
